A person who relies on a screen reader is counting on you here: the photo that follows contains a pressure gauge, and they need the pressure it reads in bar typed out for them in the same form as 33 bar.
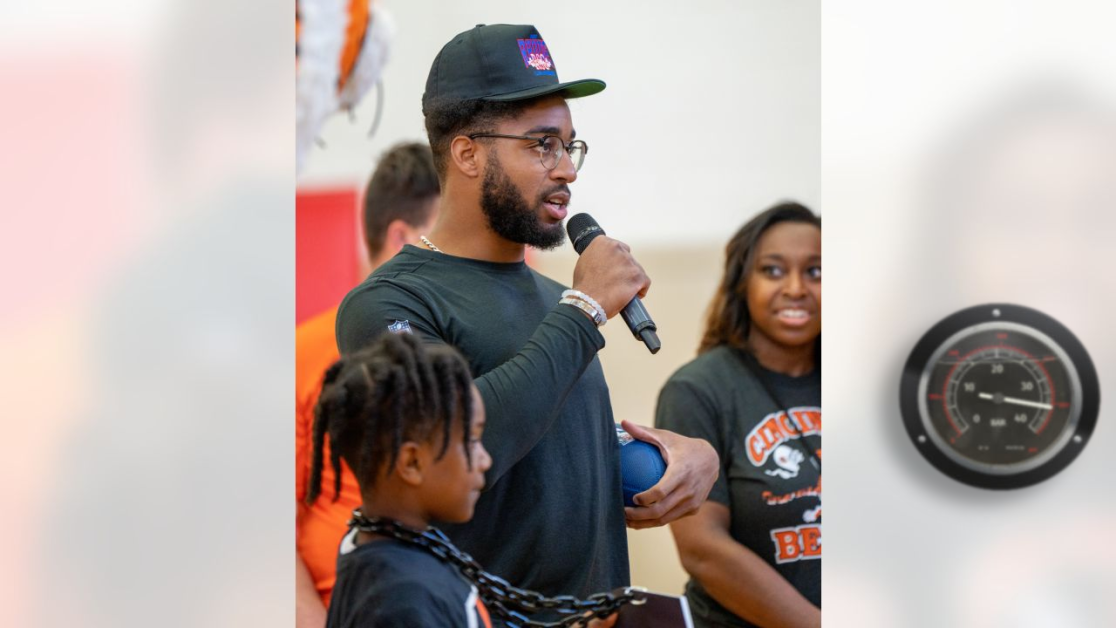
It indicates 35 bar
